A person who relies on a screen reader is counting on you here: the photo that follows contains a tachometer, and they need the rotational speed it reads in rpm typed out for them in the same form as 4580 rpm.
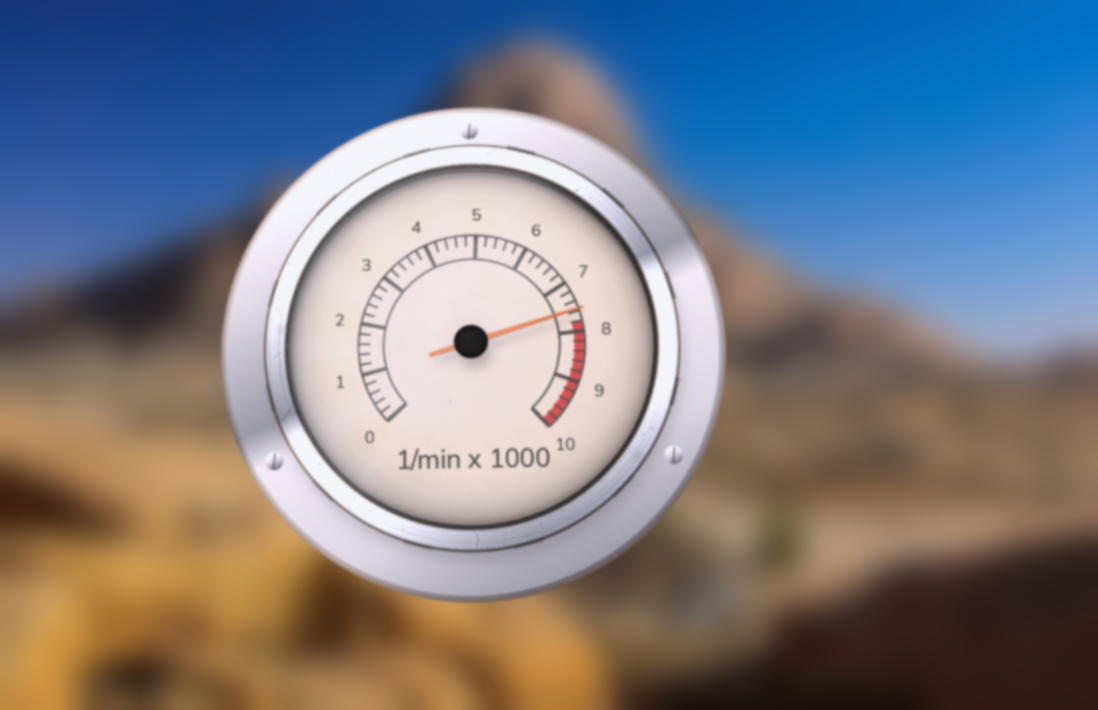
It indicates 7600 rpm
